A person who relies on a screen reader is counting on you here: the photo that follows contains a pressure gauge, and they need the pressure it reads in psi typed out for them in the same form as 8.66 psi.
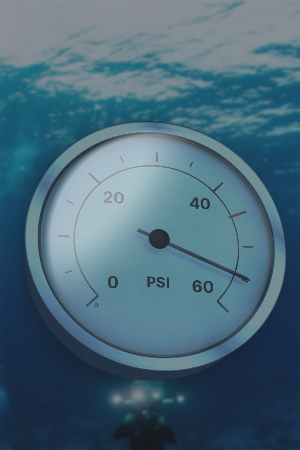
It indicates 55 psi
